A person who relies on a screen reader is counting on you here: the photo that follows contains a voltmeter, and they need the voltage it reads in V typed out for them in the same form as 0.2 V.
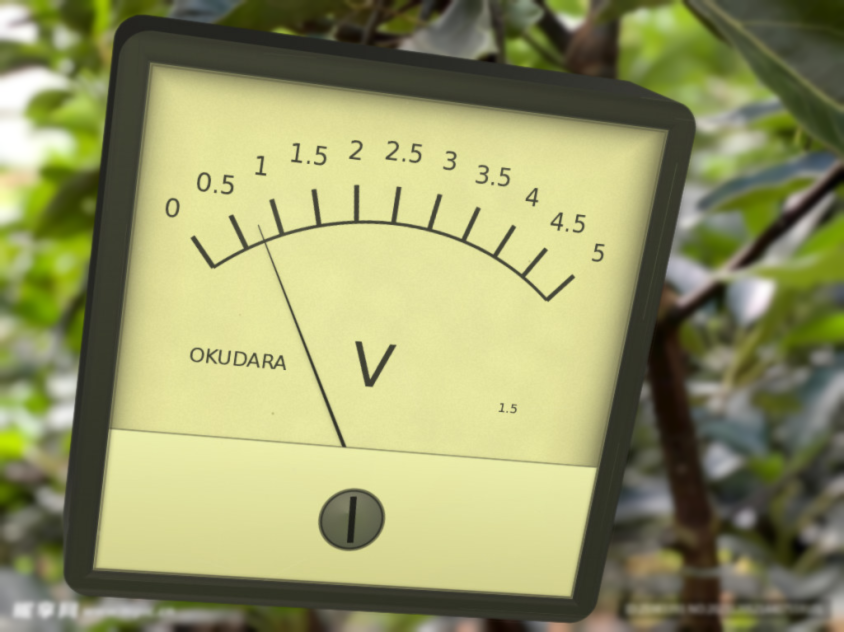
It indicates 0.75 V
